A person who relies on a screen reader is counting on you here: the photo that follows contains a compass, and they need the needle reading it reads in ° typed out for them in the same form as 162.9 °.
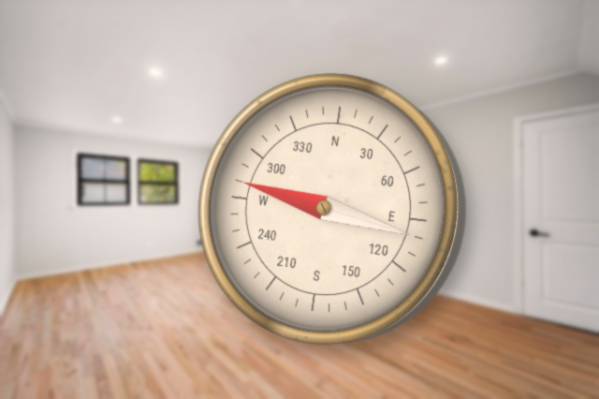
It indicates 280 °
